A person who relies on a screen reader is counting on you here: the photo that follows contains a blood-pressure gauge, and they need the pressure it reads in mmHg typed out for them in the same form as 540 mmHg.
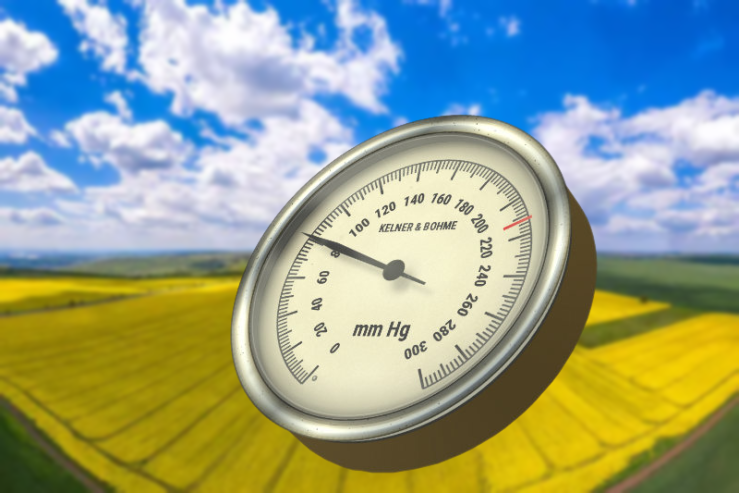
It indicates 80 mmHg
